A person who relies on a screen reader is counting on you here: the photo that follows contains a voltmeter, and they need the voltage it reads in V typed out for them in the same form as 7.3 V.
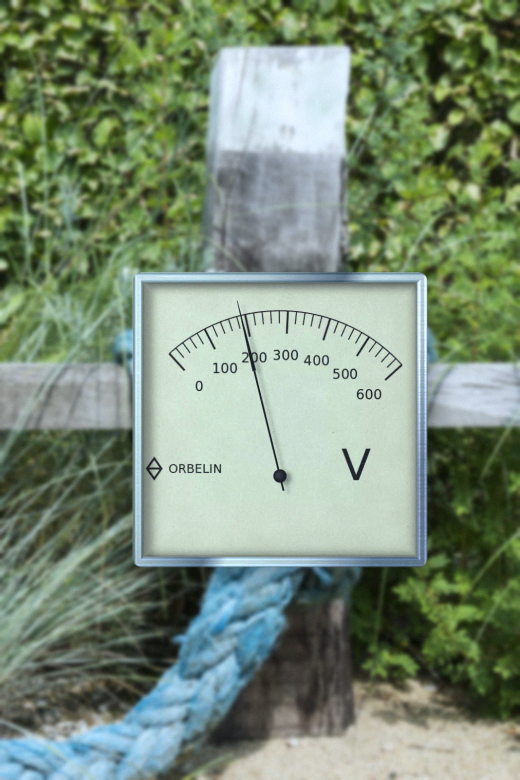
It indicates 190 V
